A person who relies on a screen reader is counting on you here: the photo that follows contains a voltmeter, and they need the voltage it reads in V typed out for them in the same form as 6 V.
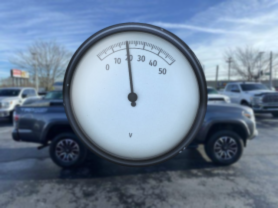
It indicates 20 V
